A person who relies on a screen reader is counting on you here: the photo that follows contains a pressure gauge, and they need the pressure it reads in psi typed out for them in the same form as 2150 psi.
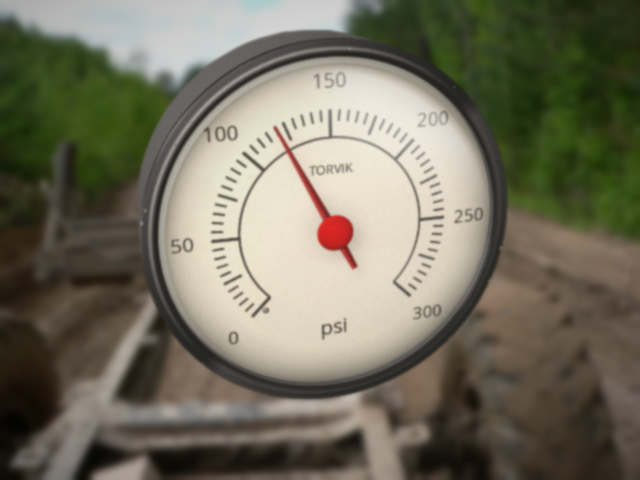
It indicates 120 psi
